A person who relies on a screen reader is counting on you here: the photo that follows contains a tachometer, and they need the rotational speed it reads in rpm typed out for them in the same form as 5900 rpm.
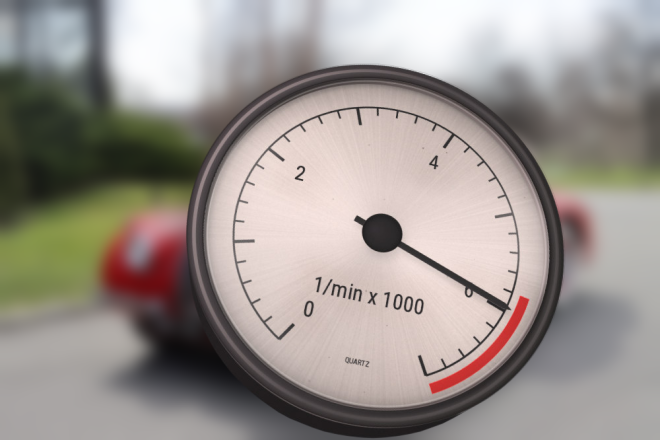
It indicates 6000 rpm
